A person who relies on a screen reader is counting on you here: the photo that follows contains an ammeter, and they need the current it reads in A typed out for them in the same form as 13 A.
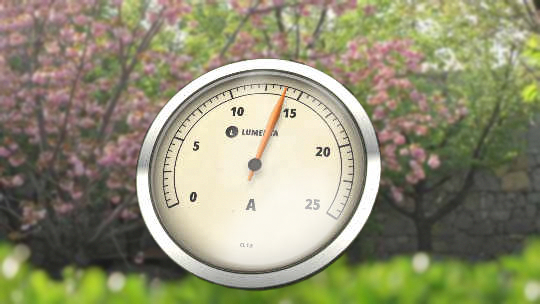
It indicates 14 A
